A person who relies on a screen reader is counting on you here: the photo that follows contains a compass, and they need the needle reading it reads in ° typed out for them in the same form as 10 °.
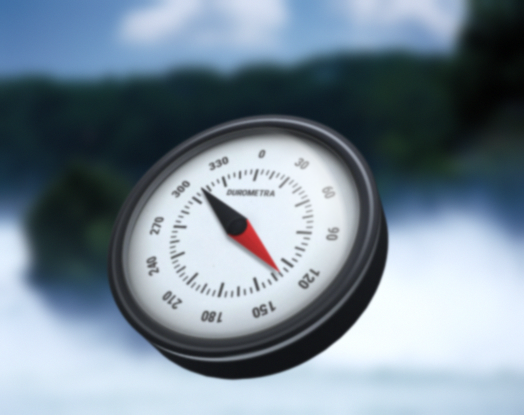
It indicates 130 °
